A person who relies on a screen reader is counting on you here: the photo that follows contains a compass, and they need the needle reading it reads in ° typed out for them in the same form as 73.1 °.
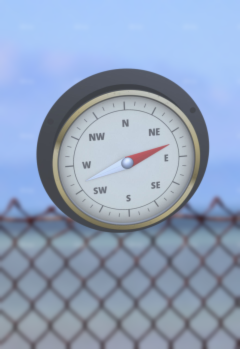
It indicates 70 °
